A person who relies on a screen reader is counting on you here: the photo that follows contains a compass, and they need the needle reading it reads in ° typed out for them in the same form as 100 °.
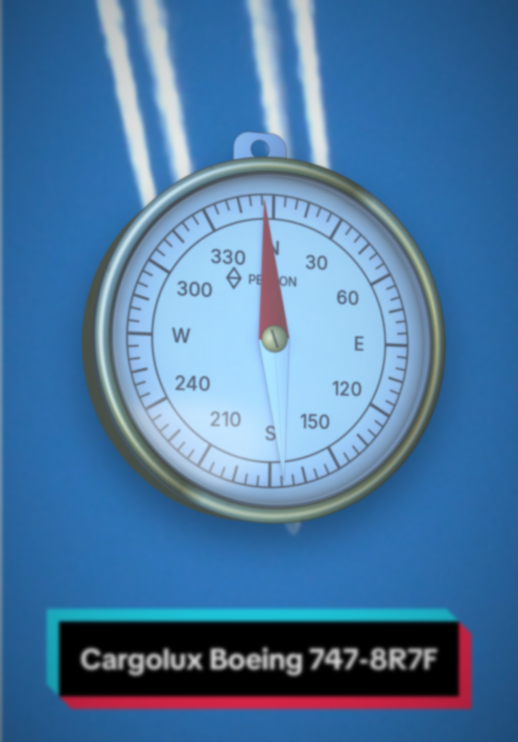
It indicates 355 °
